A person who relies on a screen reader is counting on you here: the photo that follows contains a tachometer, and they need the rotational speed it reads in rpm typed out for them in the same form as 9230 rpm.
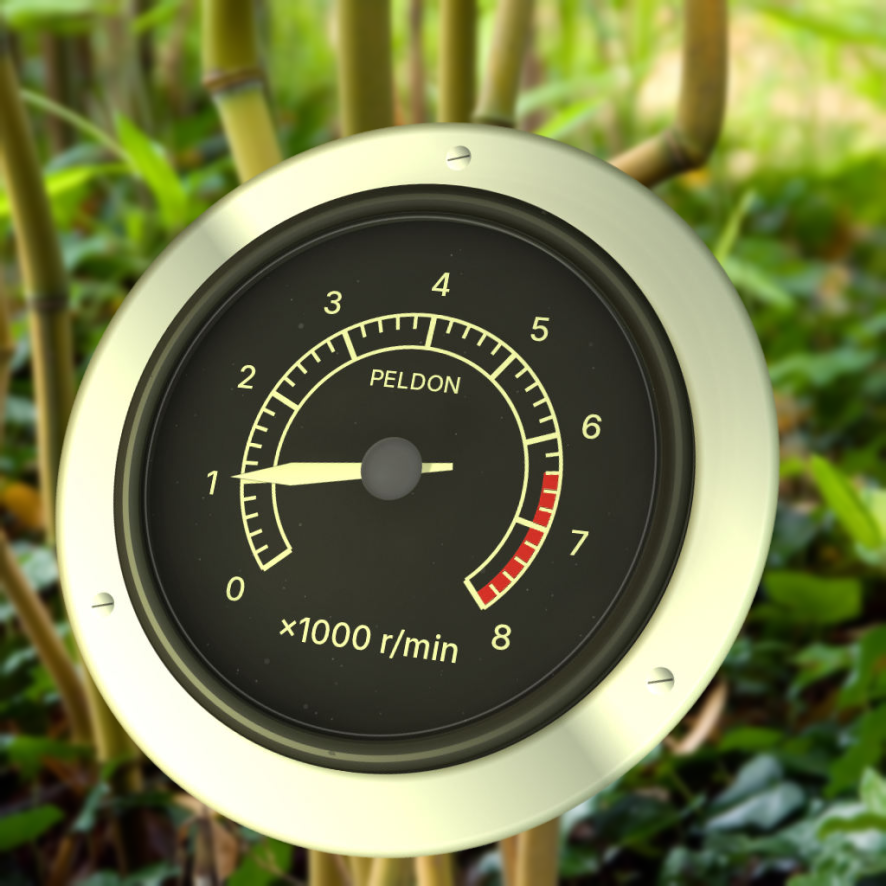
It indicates 1000 rpm
